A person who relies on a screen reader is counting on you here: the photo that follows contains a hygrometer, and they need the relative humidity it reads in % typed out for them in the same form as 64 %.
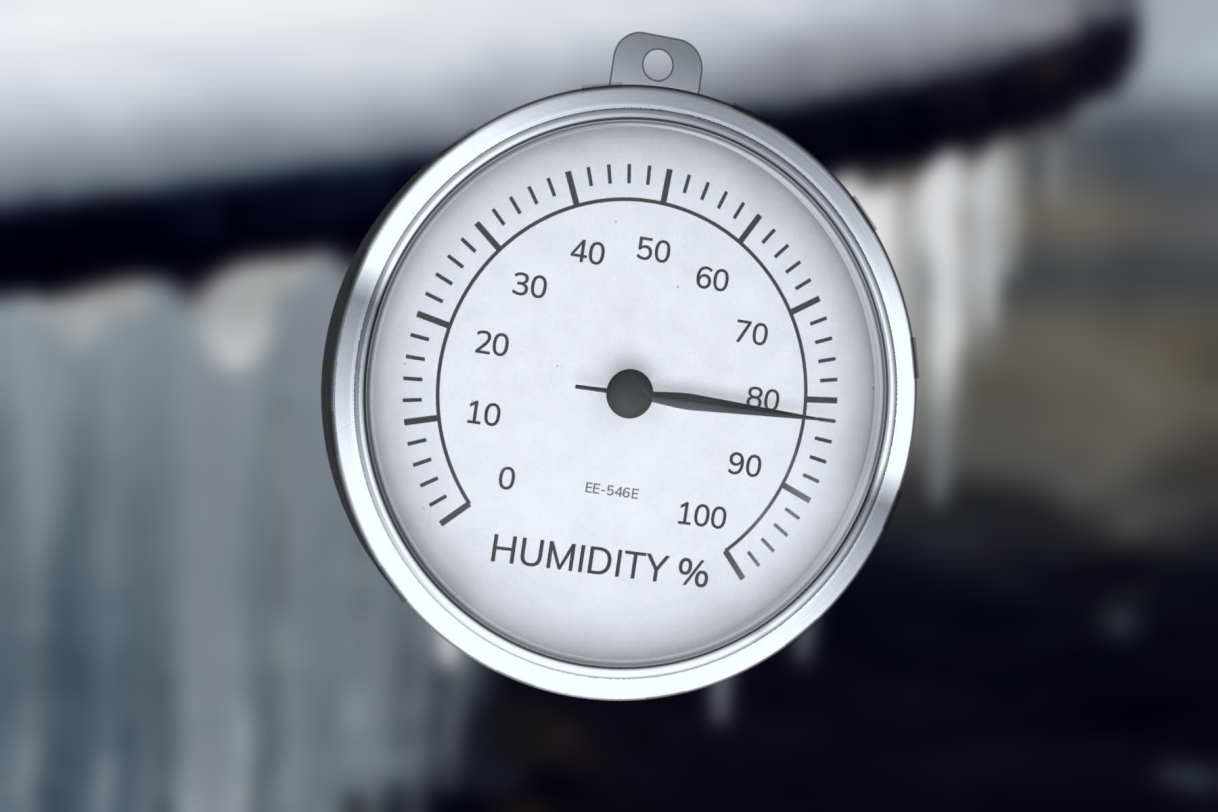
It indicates 82 %
